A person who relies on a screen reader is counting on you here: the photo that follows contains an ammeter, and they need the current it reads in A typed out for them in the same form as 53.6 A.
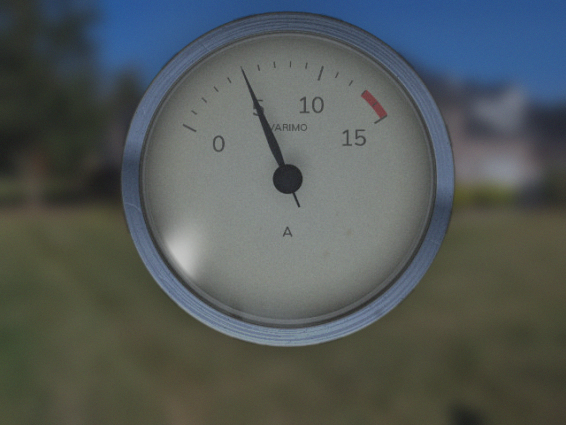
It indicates 5 A
